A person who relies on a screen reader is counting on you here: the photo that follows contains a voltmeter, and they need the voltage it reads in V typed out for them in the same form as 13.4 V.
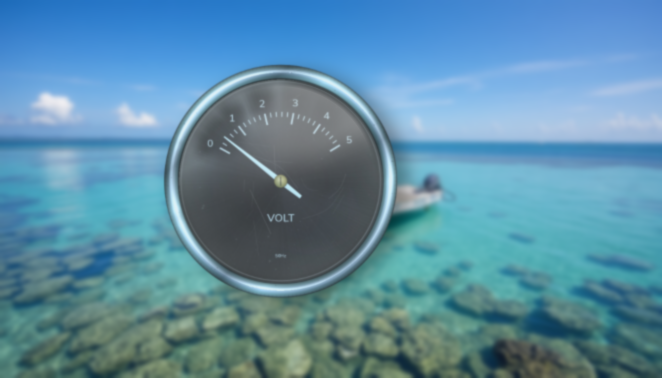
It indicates 0.4 V
